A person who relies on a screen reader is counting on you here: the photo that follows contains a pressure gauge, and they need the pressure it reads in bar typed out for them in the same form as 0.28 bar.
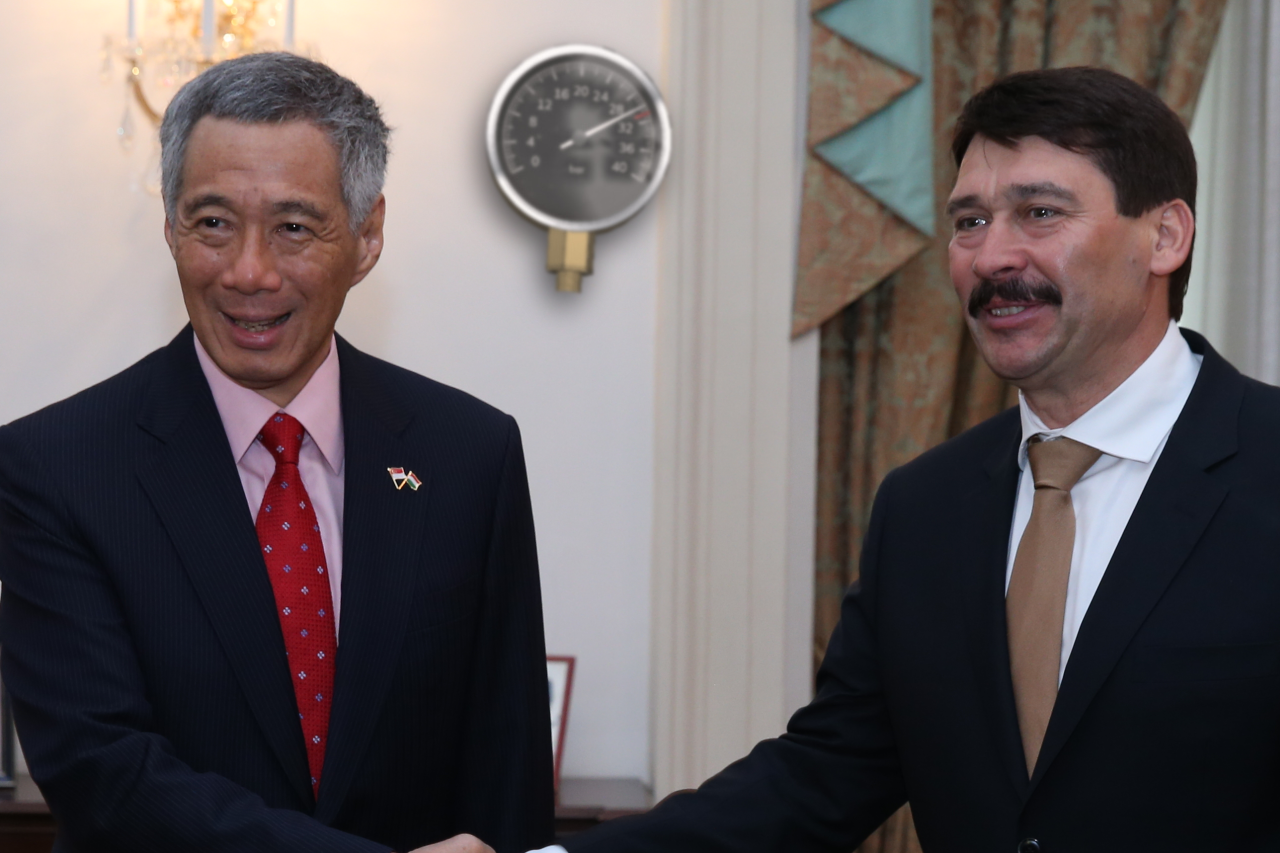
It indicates 30 bar
